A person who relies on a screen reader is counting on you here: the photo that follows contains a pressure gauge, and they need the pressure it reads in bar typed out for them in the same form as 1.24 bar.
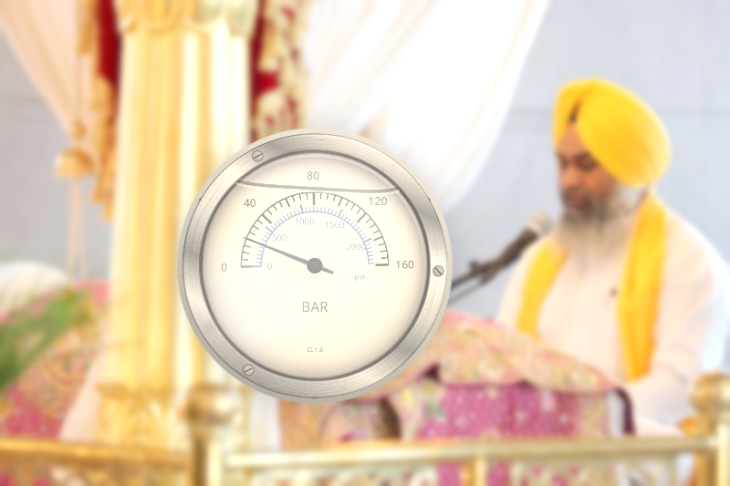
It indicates 20 bar
